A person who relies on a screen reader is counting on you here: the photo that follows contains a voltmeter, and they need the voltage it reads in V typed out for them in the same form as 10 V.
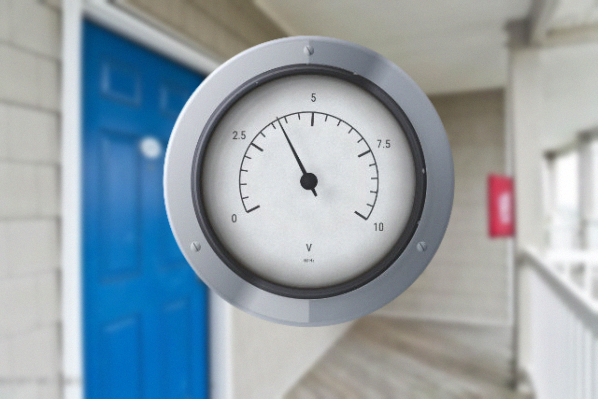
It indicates 3.75 V
